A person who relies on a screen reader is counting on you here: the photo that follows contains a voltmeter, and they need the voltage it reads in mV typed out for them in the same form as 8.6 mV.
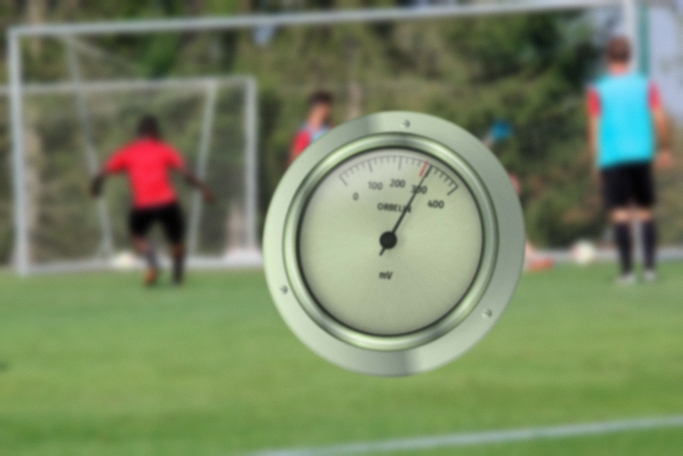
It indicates 300 mV
